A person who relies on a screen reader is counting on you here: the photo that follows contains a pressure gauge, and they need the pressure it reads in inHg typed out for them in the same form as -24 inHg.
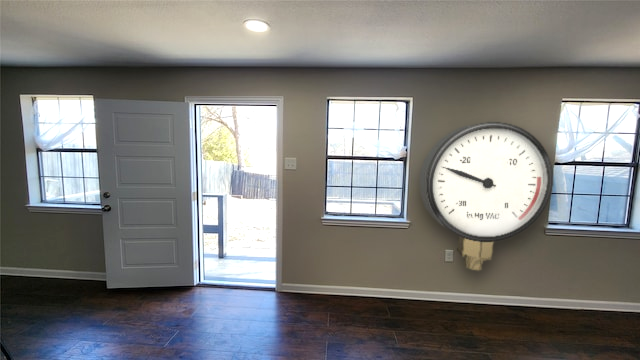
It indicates -23 inHg
